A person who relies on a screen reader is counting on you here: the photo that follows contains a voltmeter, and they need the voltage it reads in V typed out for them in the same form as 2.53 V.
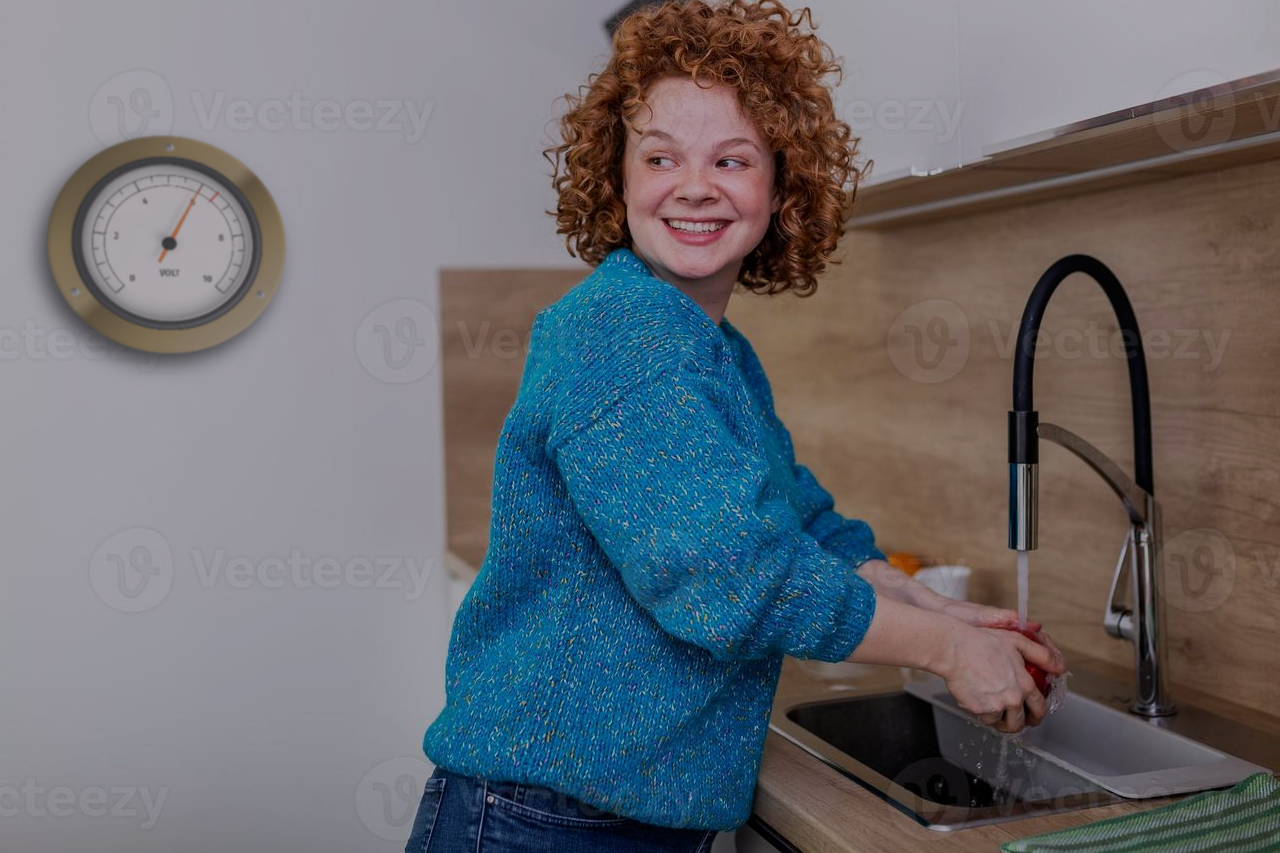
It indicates 6 V
